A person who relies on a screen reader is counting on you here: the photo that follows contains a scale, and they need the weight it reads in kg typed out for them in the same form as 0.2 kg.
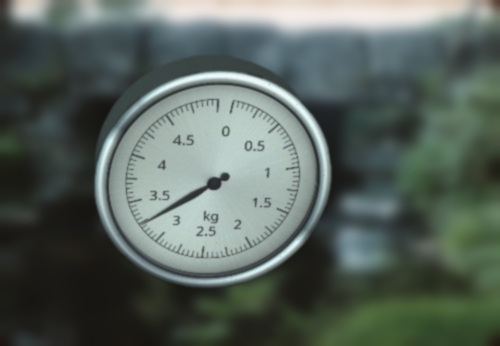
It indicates 3.25 kg
